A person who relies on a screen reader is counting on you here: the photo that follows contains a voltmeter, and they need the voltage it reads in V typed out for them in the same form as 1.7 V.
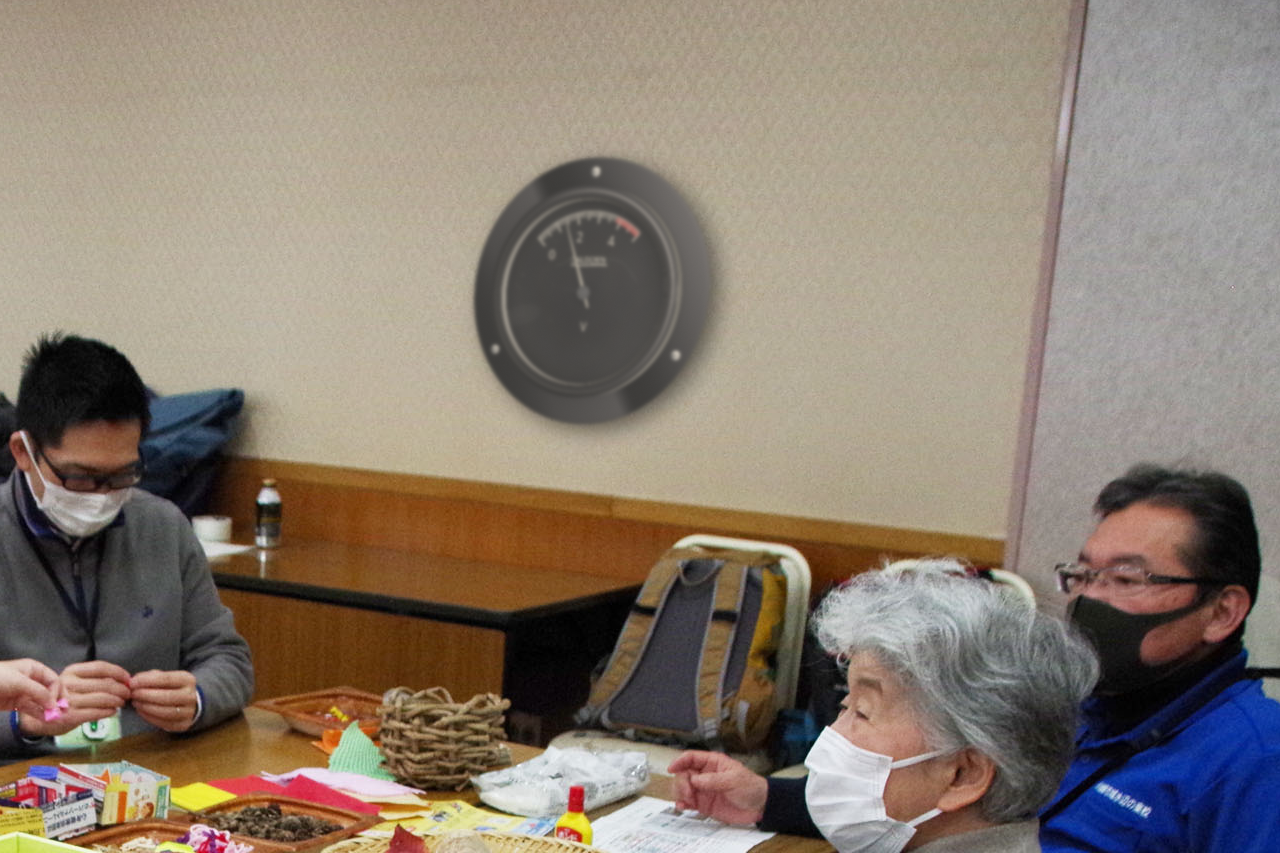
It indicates 1.5 V
